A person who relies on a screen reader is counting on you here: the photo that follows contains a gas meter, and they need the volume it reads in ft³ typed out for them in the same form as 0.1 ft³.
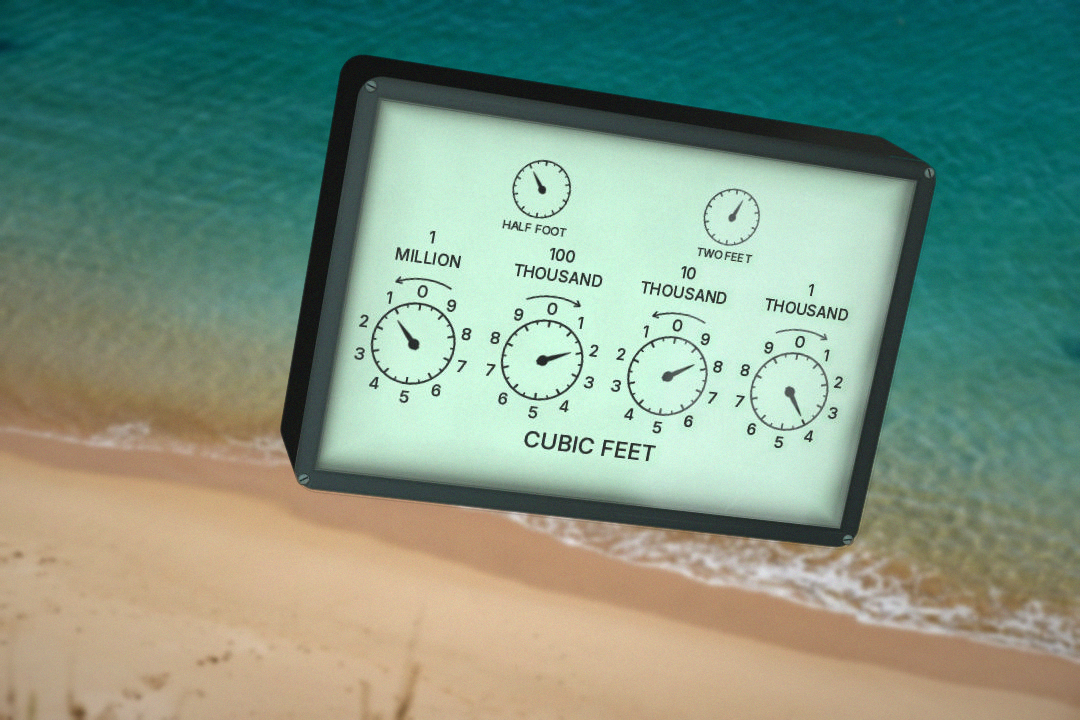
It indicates 118400 ft³
